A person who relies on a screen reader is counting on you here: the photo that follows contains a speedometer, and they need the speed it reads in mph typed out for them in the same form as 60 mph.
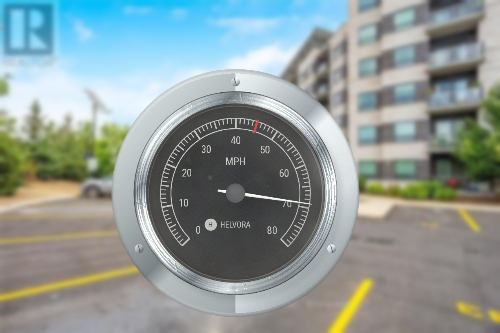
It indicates 69 mph
